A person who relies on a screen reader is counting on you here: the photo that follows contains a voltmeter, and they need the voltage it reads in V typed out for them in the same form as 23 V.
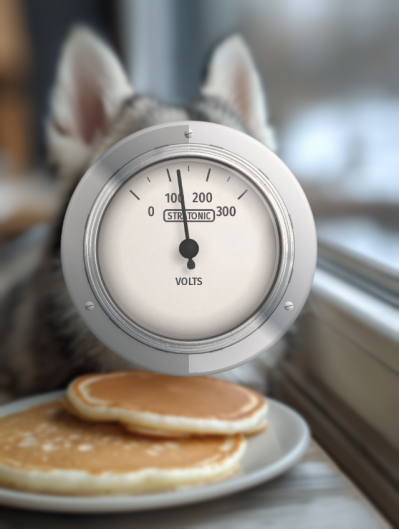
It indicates 125 V
